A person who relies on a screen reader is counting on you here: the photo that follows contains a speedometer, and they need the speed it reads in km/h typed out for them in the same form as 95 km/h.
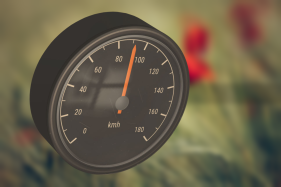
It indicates 90 km/h
